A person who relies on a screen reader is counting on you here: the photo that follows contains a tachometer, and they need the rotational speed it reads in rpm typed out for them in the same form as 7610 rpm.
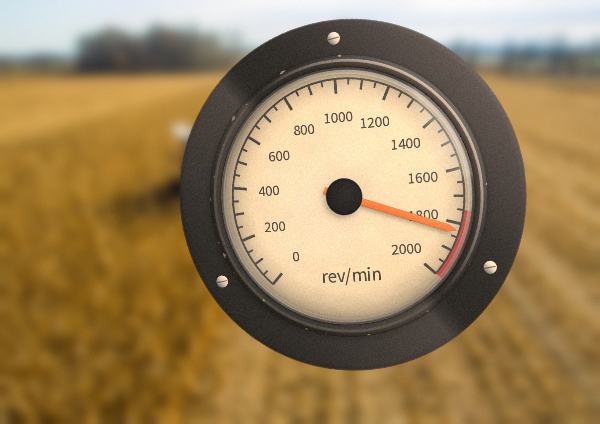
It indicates 1825 rpm
